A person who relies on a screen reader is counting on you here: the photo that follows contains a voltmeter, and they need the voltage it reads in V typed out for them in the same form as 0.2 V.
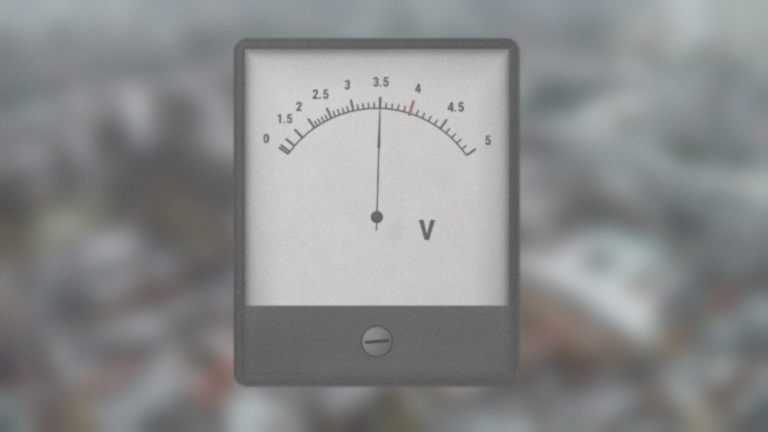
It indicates 3.5 V
